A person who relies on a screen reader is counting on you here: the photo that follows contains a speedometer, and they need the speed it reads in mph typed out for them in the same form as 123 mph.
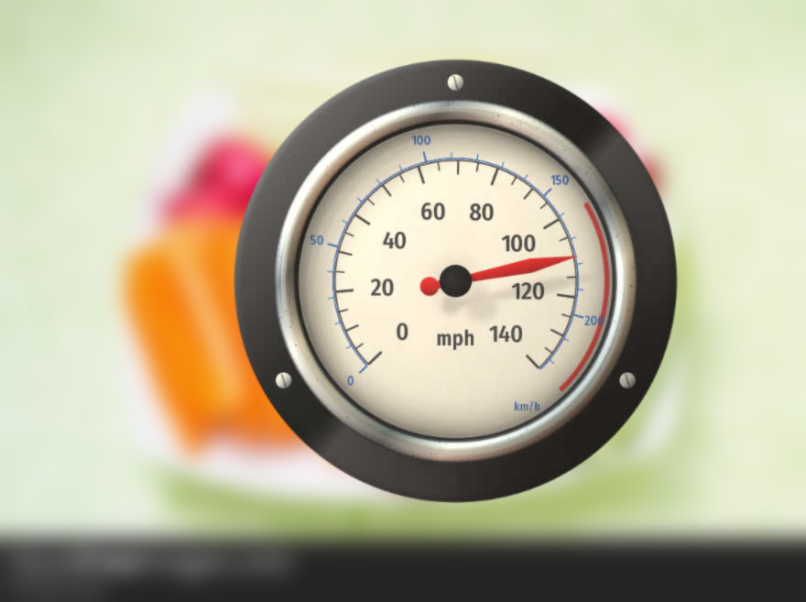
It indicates 110 mph
